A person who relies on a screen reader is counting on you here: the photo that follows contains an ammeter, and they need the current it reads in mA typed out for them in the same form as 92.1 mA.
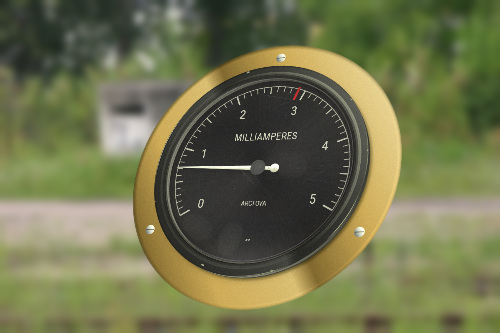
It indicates 0.7 mA
